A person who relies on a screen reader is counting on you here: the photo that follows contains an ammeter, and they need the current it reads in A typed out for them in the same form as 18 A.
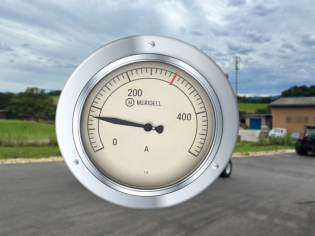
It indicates 80 A
